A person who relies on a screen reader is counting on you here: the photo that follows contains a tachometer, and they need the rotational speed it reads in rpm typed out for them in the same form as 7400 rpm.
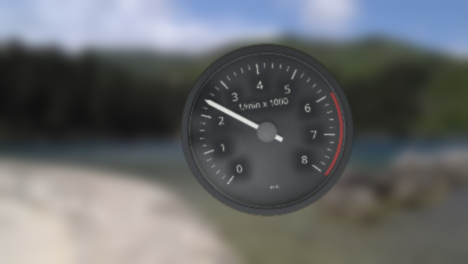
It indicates 2400 rpm
